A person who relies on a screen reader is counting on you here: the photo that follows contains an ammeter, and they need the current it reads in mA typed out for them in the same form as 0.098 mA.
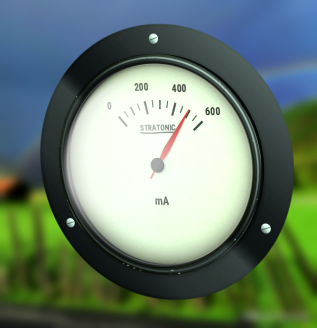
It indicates 500 mA
